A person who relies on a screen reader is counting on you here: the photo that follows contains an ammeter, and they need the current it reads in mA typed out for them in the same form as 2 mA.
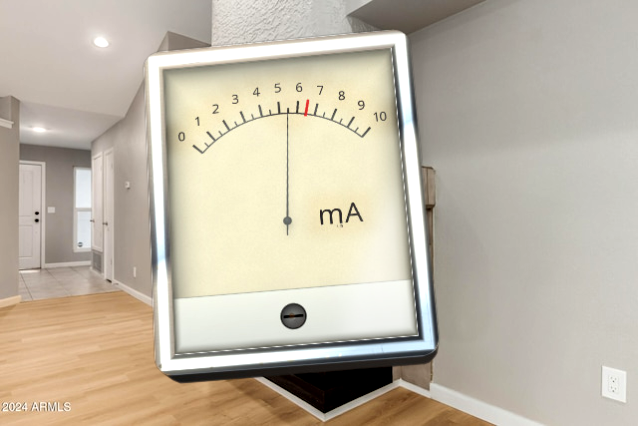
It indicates 5.5 mA
